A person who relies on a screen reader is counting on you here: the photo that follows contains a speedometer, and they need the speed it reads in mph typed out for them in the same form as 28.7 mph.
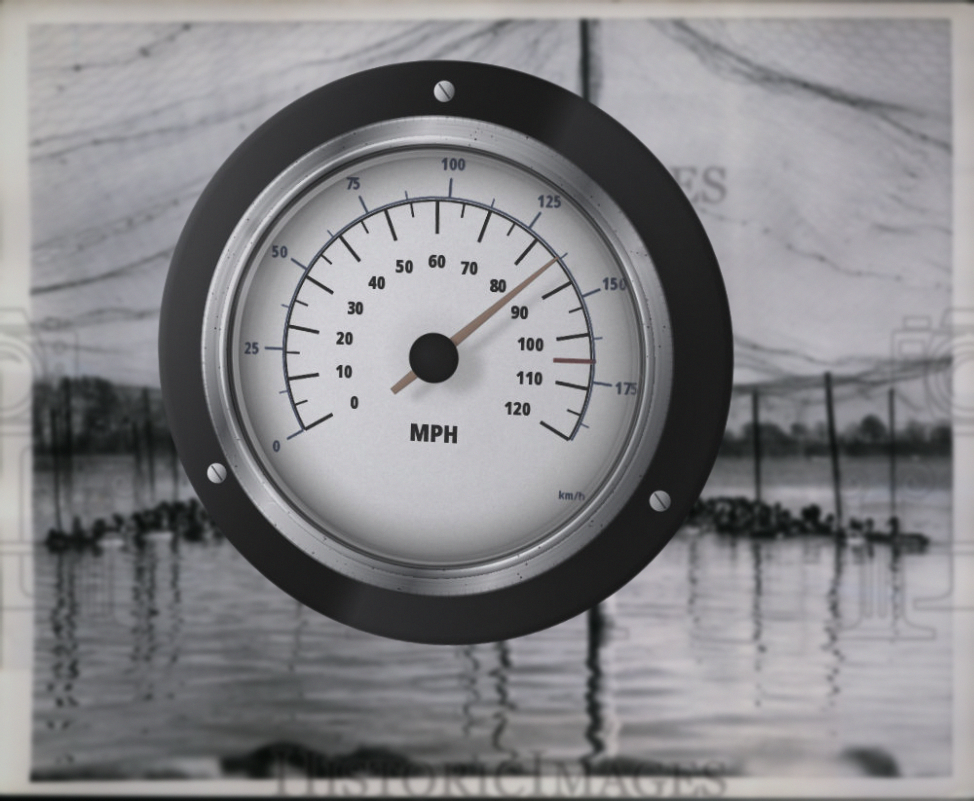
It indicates 85 mph
